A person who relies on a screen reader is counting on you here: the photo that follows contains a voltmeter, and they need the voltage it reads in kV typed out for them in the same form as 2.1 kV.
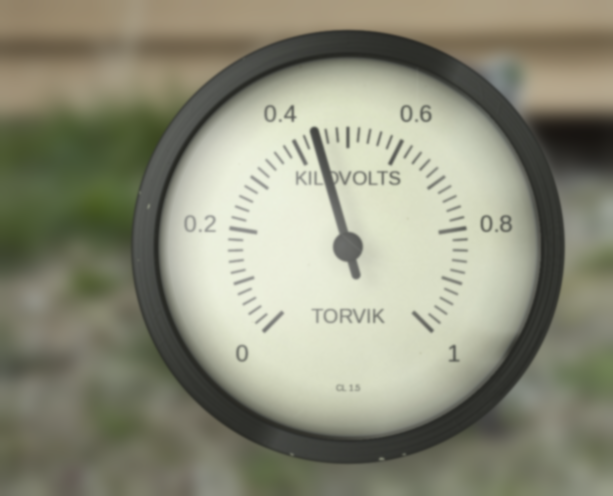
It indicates 0.44 kV
